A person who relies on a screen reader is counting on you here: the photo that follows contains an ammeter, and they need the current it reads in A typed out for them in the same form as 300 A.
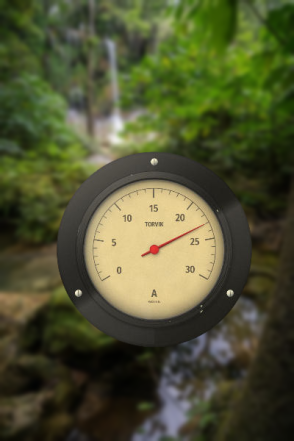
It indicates 23 A
